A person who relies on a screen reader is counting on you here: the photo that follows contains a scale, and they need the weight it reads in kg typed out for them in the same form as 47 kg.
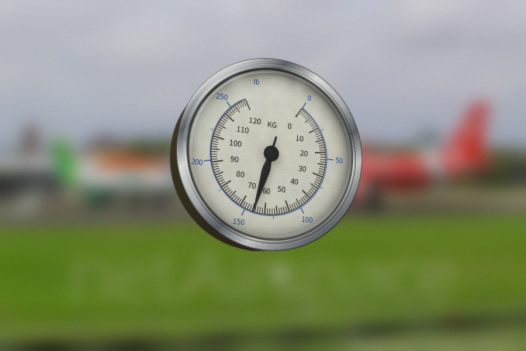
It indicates 65 kg
